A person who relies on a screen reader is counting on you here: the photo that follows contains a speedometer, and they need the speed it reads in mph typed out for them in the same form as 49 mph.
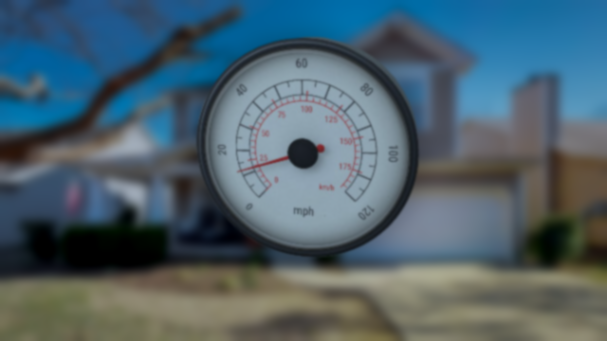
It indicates 12.5 mph
